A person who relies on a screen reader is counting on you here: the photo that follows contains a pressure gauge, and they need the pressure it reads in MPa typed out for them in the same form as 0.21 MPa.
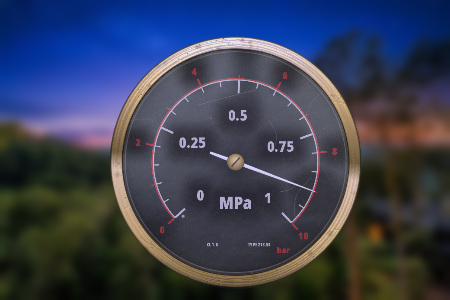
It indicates 0.9 MPa
